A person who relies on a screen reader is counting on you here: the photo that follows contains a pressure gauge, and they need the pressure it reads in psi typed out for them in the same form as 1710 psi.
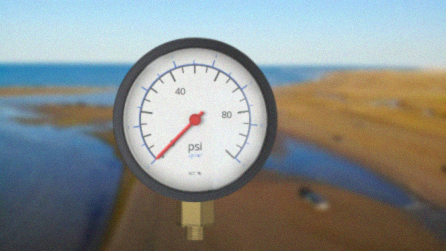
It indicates 0 psi
